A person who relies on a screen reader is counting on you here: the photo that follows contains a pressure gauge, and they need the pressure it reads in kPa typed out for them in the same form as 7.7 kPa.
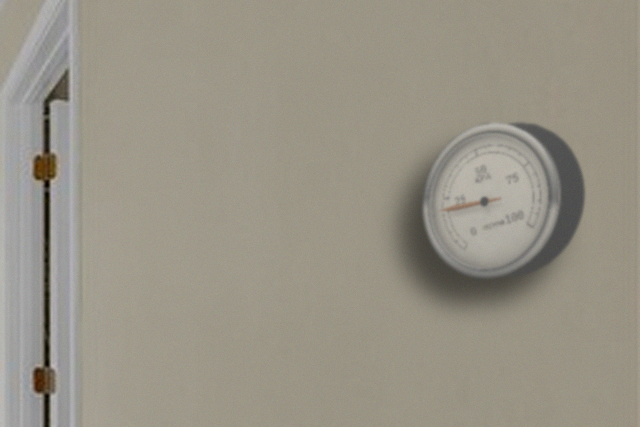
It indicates 20 kPa
